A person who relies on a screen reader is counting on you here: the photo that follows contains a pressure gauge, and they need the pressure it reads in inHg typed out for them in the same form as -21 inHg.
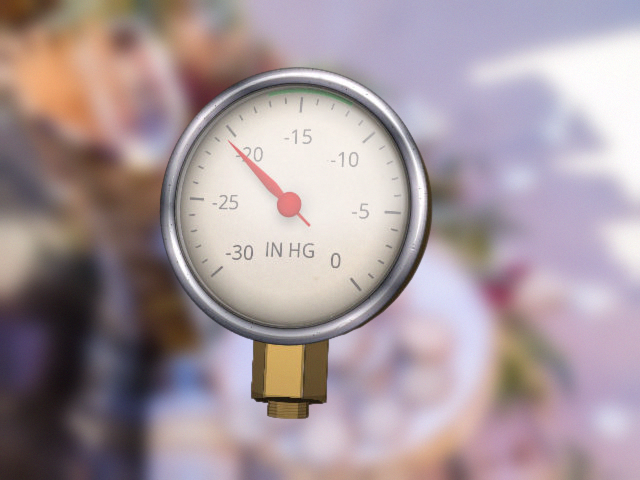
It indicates -20.5 inHg
